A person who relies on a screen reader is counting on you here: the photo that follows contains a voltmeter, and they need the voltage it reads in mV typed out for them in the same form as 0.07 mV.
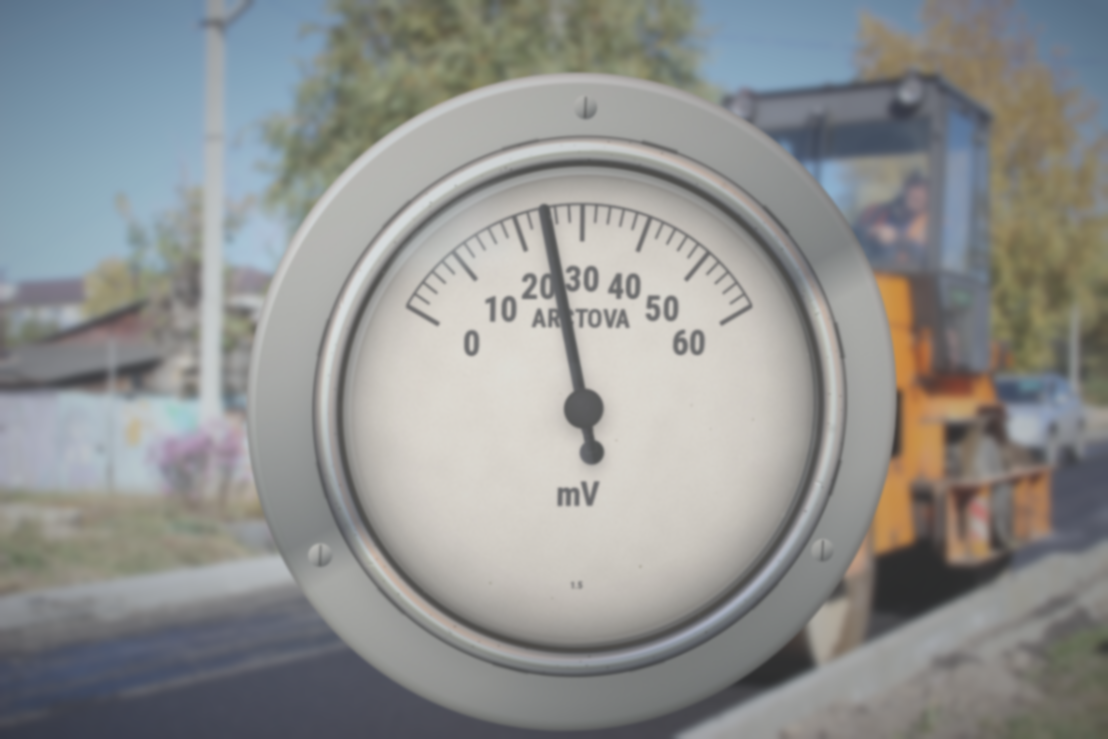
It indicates 24 mV
